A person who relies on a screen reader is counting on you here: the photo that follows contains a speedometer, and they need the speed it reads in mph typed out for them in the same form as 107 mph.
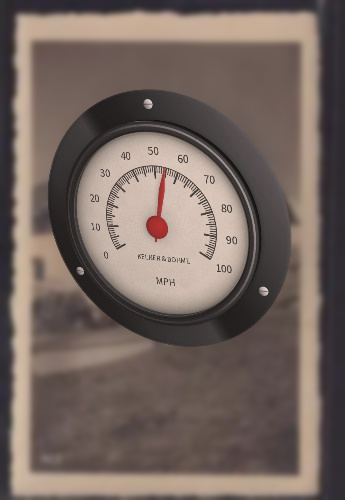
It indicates 55 mph
